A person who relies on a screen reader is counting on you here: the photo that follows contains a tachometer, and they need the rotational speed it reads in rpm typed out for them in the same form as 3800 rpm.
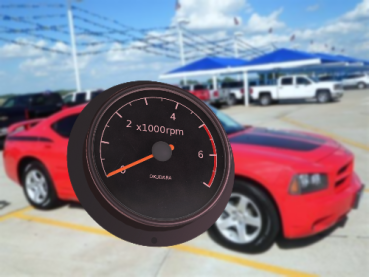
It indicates 0 rpm
